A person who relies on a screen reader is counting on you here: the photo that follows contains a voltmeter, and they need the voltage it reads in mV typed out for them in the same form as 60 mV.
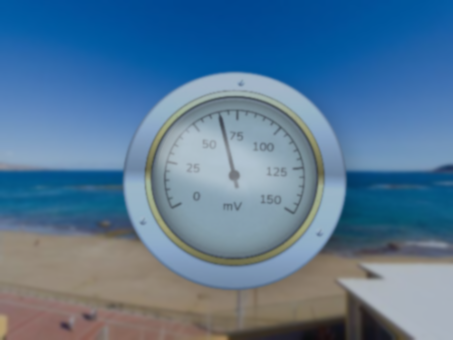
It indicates 65 mV
